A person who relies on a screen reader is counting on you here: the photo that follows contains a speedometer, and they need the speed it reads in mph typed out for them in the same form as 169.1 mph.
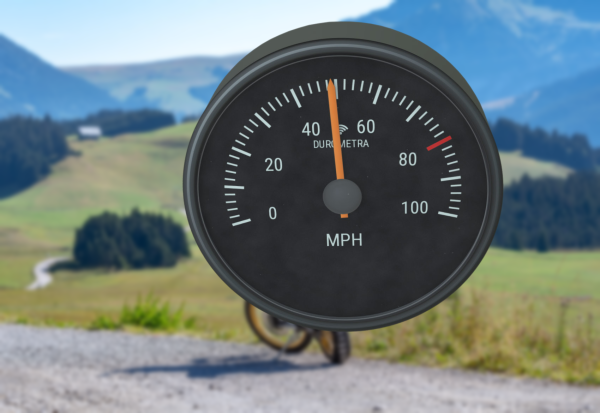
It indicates 49 mph
